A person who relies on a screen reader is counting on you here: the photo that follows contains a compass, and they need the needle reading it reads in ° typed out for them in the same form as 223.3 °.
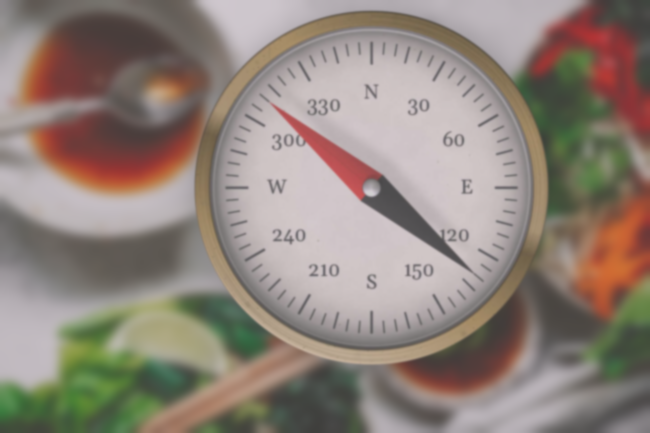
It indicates 310 °
